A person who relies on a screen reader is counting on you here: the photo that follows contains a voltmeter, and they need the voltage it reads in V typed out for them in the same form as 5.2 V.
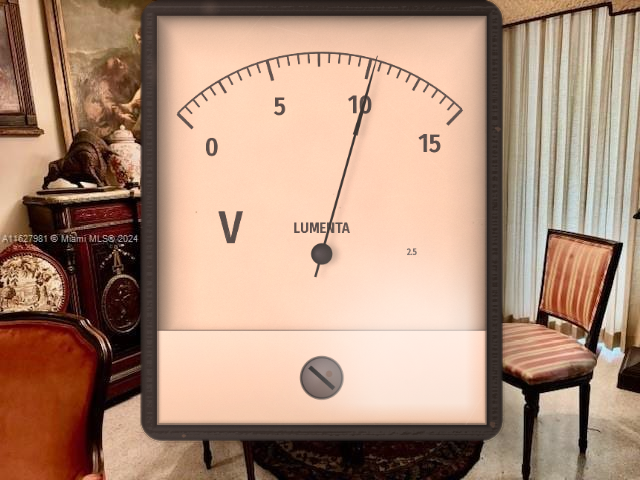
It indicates 10.25 V
